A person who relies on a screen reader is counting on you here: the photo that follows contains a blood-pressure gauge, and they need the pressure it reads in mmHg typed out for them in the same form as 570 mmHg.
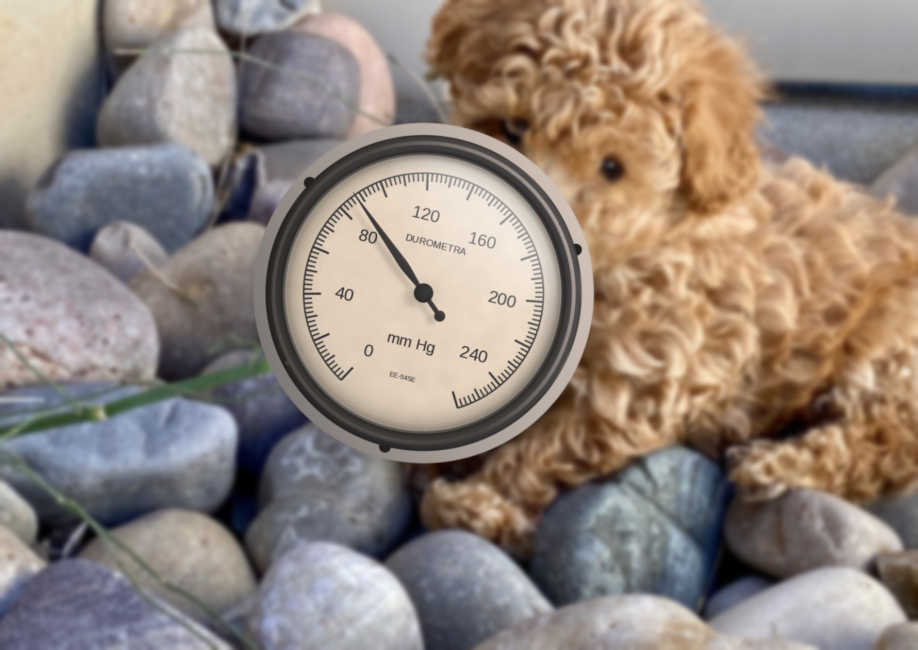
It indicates 88 mmHg
